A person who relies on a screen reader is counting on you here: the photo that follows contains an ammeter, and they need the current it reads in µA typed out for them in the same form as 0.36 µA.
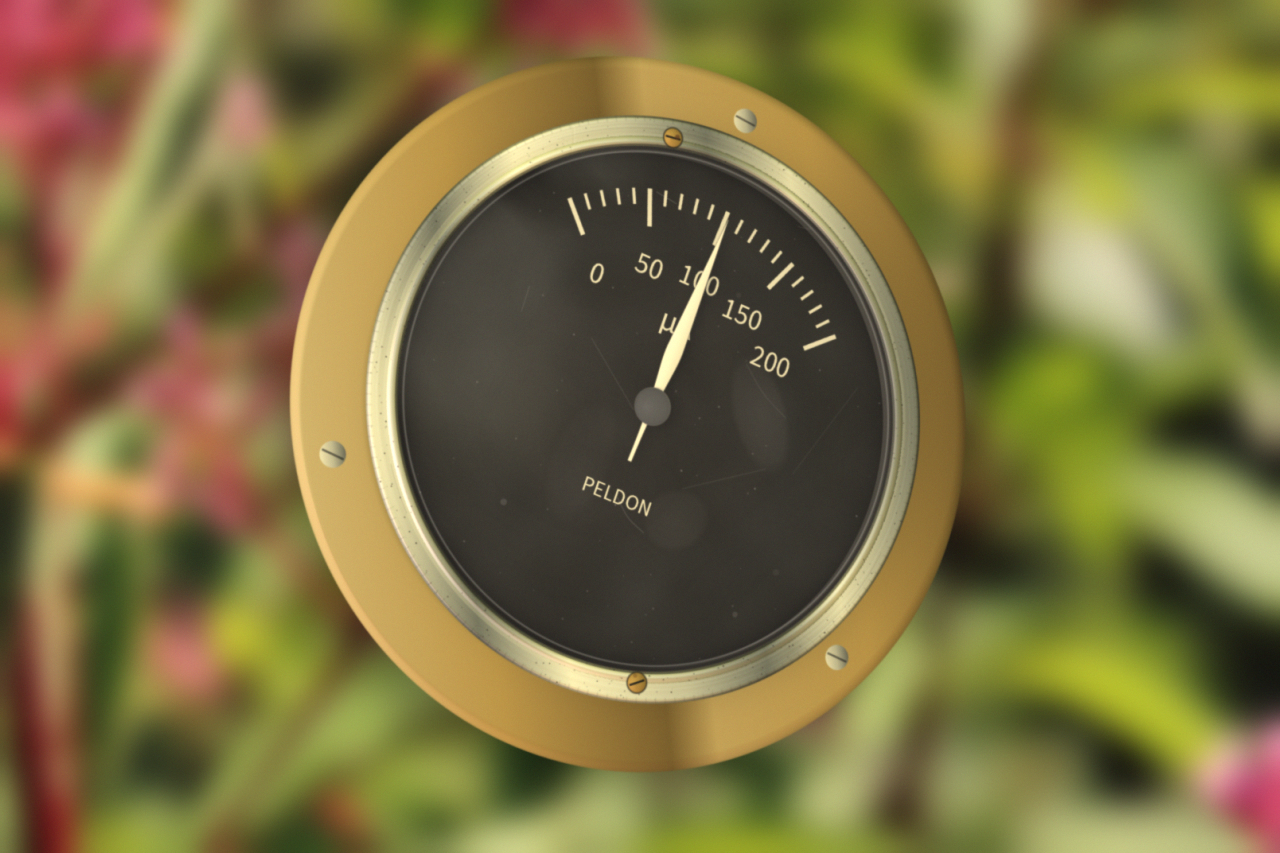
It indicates 100 µA
